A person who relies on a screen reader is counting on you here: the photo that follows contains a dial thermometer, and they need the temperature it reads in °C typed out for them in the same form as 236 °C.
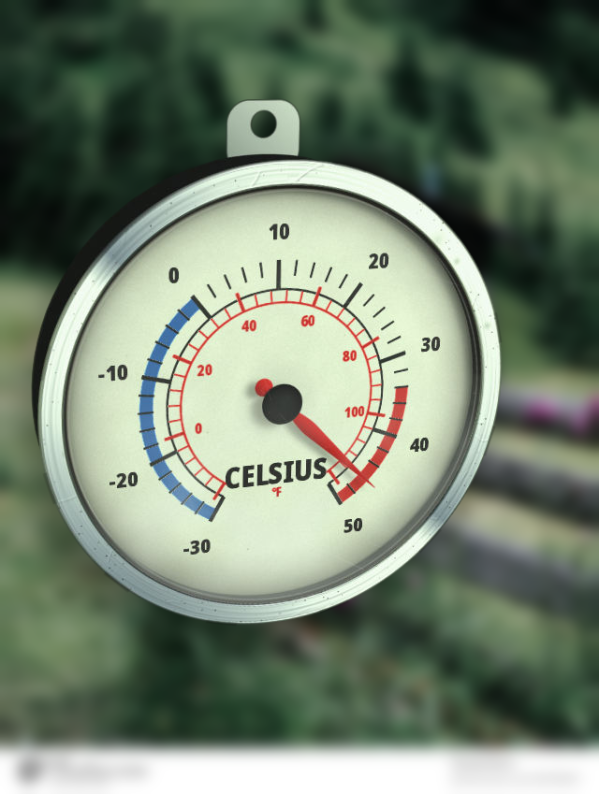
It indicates 46 °C
